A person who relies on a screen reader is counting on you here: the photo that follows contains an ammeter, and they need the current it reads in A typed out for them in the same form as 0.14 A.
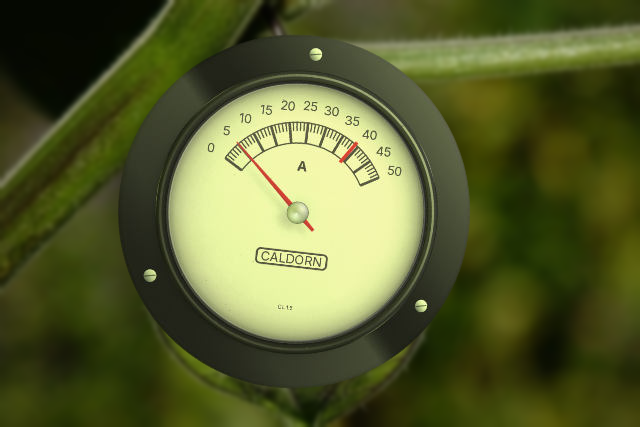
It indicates 5 A
